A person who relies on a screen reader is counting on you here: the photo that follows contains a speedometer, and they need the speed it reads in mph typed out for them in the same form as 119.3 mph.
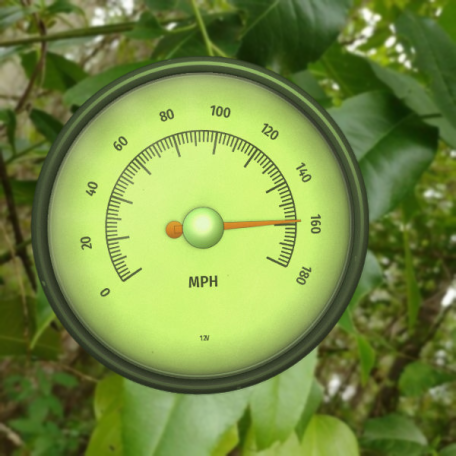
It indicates 158 mph
